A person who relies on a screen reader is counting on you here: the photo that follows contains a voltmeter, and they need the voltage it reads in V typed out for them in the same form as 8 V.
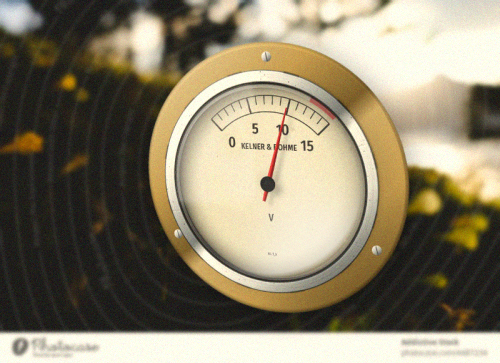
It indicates 10 V
